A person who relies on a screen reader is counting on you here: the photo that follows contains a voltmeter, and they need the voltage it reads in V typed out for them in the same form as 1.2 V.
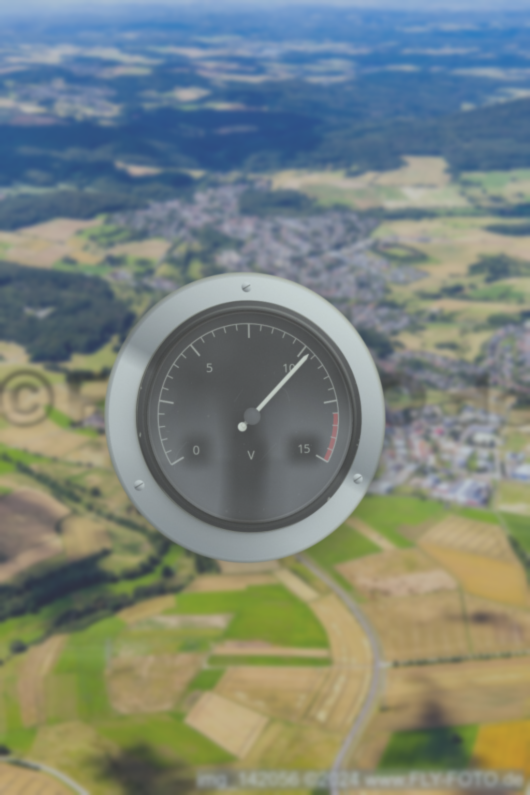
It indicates 10.25 V
